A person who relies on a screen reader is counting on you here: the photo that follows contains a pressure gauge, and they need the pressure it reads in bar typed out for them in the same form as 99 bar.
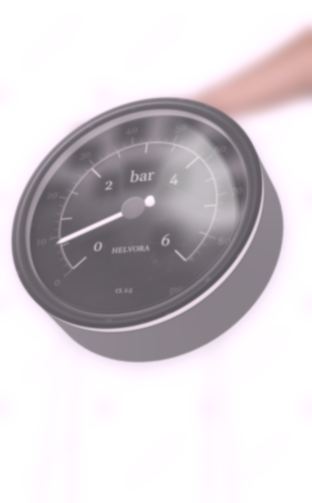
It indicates 0.5 bar
